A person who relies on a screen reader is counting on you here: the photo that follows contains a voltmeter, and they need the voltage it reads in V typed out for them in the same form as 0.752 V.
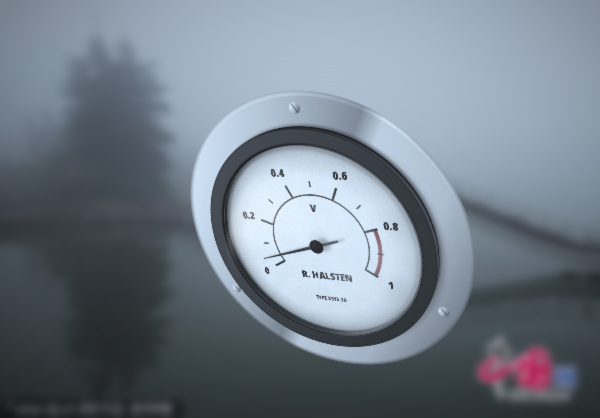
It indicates 0.05 V
